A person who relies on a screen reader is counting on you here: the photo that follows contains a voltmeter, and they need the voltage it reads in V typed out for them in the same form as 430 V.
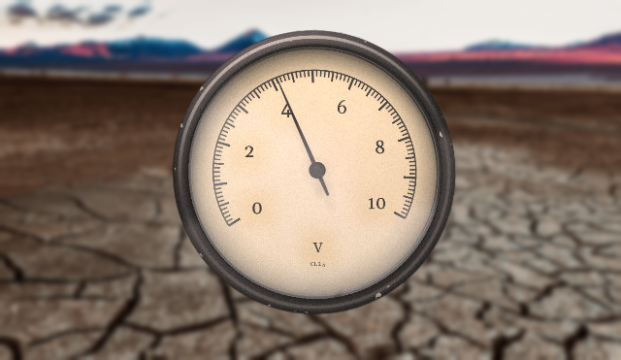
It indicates 4.1 V
